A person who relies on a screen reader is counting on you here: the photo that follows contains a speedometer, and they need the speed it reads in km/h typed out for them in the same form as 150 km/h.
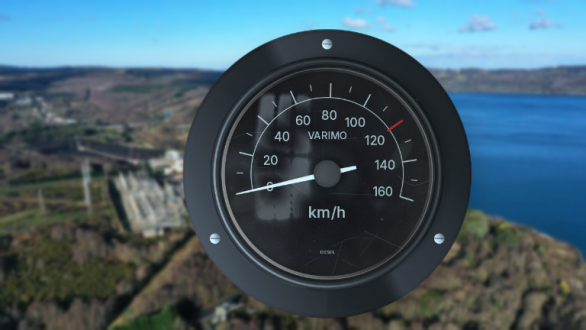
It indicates 0 km/h
